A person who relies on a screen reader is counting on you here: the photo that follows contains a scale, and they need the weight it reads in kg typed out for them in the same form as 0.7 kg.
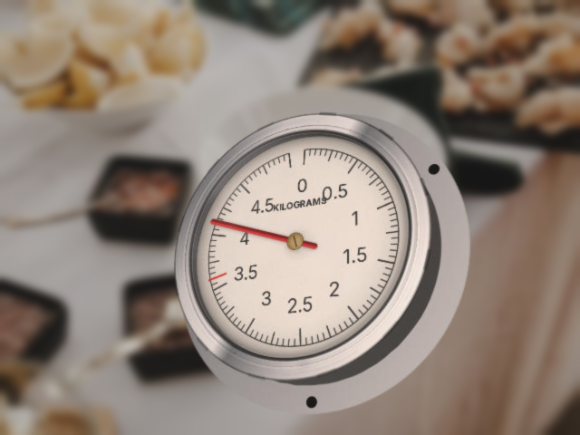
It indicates 4.1 kg
